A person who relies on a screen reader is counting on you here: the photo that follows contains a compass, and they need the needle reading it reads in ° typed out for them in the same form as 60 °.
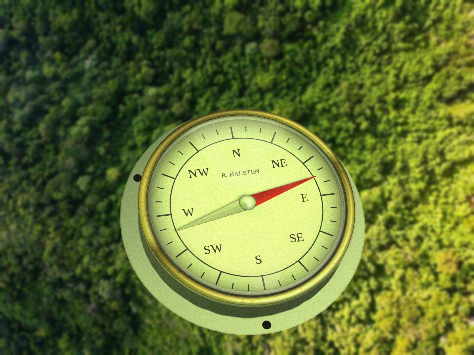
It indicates 75 °
